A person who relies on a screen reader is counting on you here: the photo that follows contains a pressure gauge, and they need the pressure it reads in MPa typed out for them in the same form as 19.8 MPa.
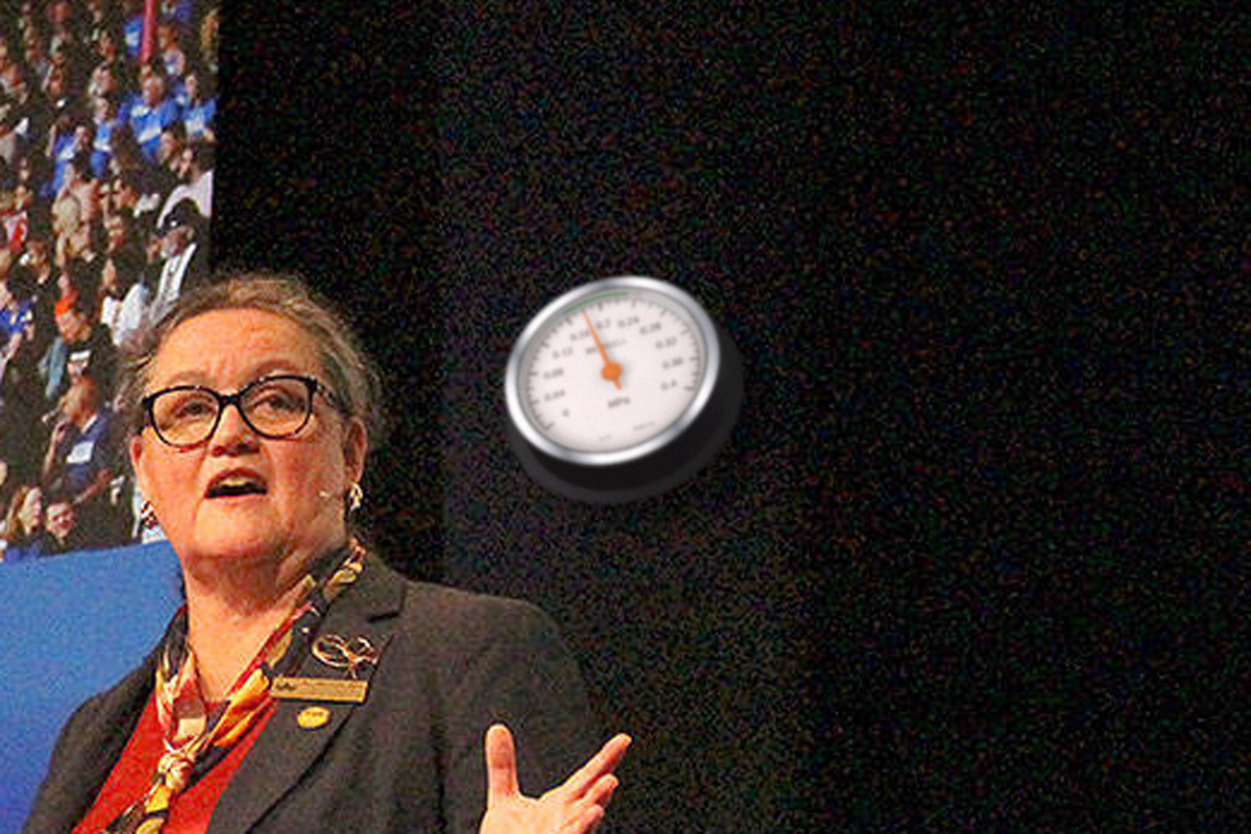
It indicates 0.18 MPa
